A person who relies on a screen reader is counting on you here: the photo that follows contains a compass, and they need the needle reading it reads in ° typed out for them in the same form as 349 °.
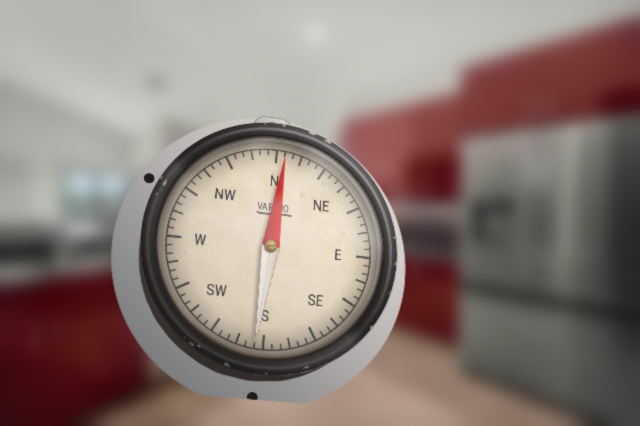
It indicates 5 °
